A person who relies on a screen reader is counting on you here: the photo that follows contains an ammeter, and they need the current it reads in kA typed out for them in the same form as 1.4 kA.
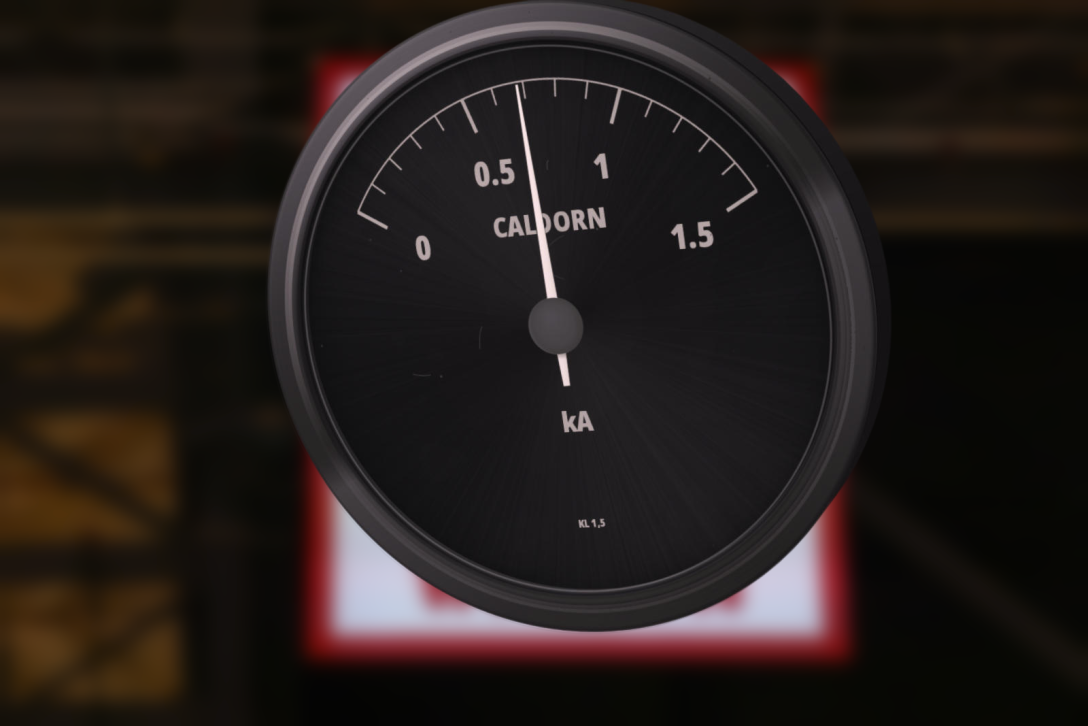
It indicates 0.7 kA
